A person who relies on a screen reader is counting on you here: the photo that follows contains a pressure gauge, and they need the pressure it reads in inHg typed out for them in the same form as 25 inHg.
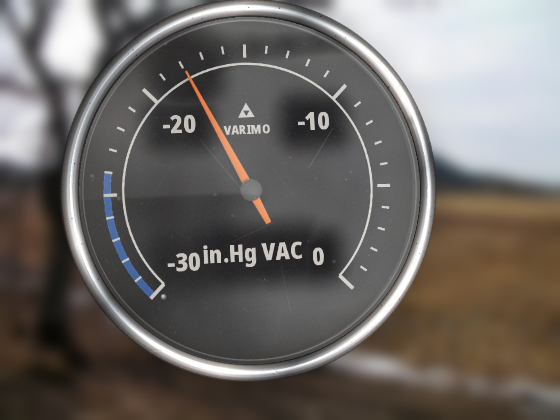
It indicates -18 inHg
